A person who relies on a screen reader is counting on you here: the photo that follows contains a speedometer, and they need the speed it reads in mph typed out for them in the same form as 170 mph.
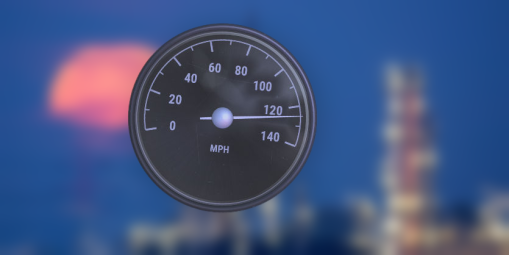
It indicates 125 mph
